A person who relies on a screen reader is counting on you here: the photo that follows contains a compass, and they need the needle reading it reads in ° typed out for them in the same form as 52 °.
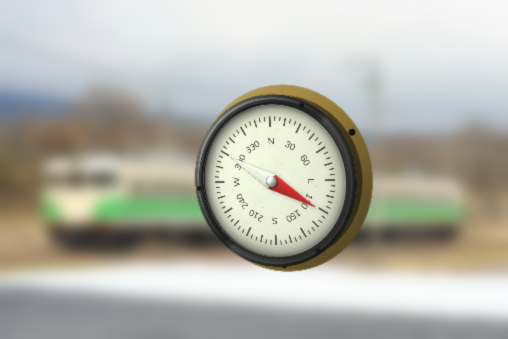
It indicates 120 °
